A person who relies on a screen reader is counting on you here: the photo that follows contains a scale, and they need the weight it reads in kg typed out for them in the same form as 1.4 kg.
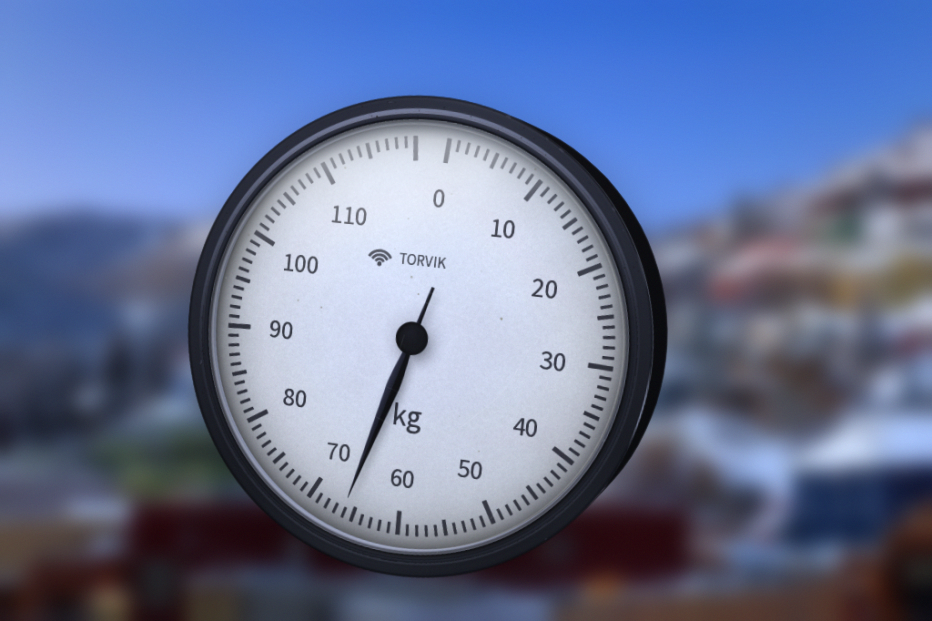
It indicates 66 kg
